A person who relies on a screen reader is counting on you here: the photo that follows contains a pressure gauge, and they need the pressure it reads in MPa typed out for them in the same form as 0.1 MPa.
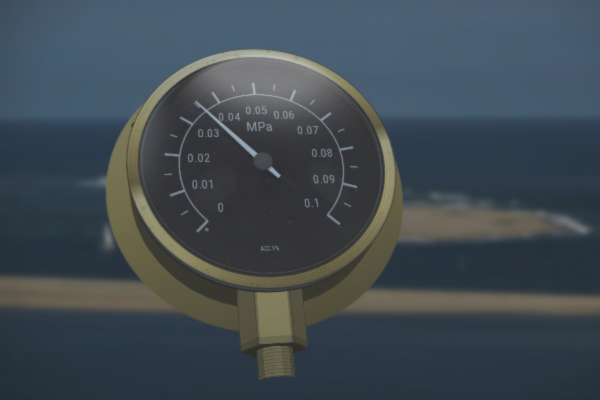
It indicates 0.035 MPa
